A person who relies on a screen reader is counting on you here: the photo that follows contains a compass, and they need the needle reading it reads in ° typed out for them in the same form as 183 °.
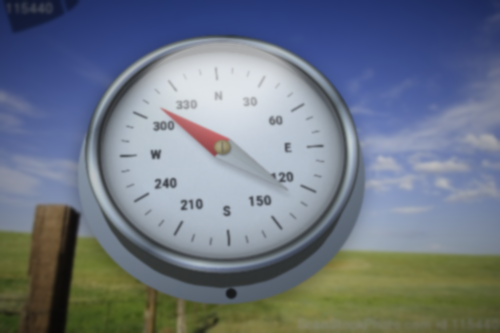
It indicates 310 °
